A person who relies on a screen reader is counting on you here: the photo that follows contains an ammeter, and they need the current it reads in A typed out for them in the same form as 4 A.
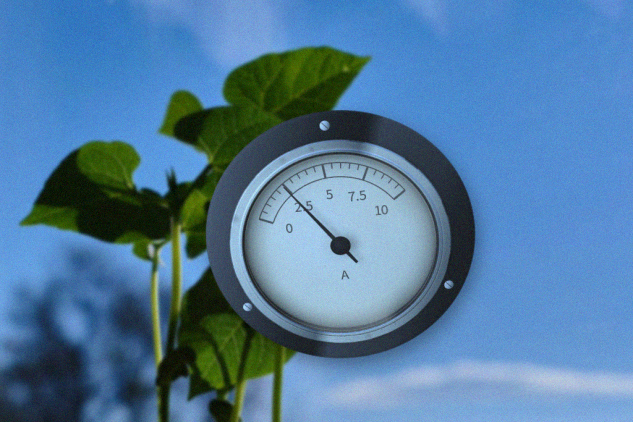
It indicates 2.5 A
